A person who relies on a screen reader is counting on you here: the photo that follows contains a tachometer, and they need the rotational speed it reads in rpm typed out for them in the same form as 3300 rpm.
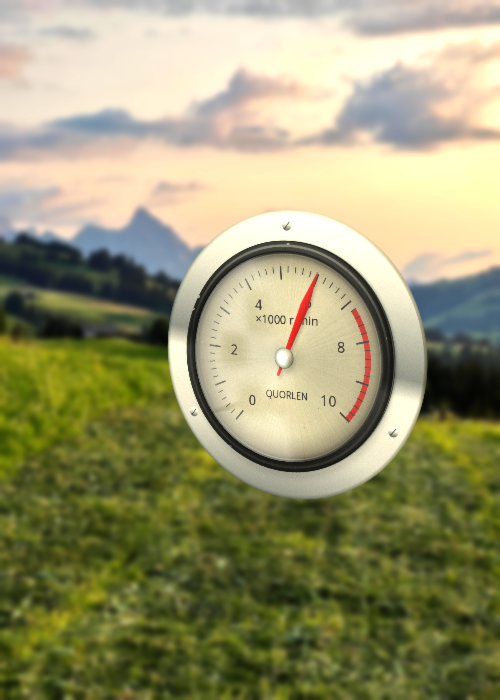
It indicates 6000 rpm
